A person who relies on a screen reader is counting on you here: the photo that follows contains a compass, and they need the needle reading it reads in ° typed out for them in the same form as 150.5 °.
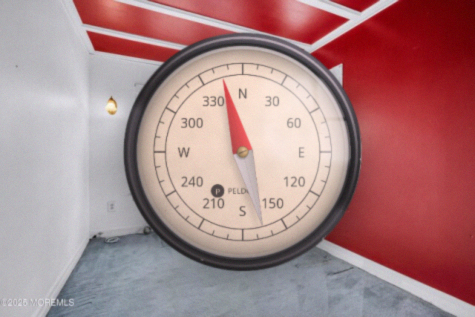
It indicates 345 °
